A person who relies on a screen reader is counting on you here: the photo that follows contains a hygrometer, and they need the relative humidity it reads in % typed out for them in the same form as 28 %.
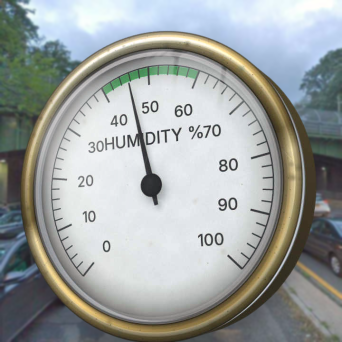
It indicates 46 %
